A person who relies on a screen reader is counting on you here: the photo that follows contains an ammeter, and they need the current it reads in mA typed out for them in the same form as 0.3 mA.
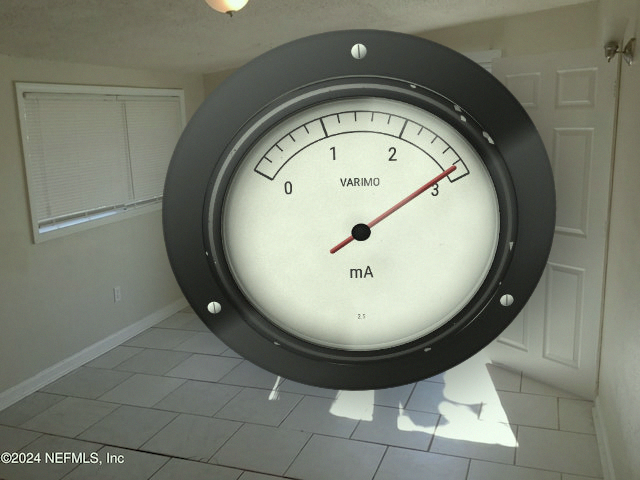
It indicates 2.8 mA
